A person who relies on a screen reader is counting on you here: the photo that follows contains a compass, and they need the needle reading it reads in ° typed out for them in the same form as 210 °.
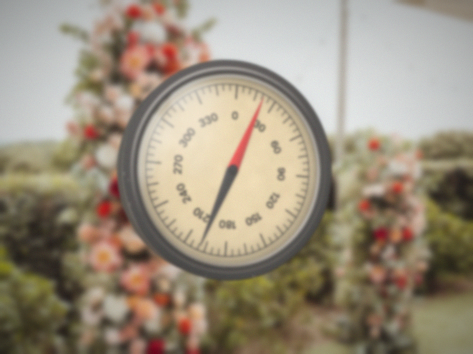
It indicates 20 °
